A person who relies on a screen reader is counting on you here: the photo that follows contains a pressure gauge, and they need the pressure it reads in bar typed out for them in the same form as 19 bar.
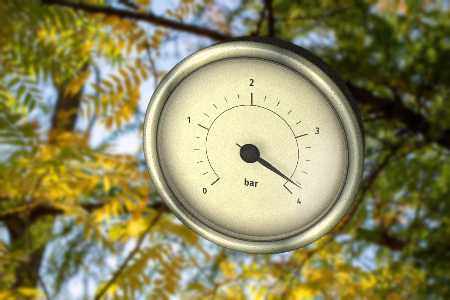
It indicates 3.8 bar
